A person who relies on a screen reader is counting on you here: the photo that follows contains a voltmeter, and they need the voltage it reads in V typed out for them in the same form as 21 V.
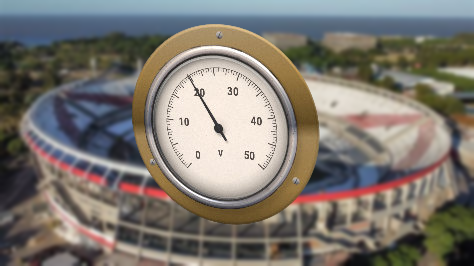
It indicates 20 V
